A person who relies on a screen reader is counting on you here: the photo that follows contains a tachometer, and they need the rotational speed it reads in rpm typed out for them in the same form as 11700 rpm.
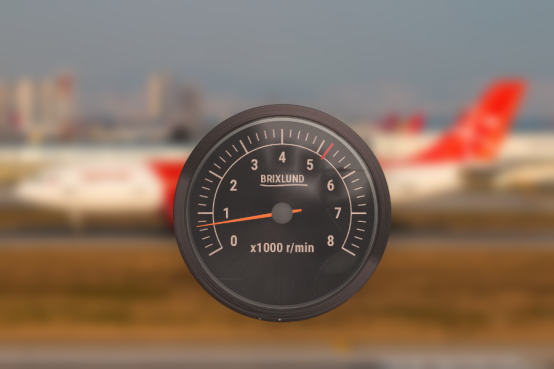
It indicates 700 rpm
